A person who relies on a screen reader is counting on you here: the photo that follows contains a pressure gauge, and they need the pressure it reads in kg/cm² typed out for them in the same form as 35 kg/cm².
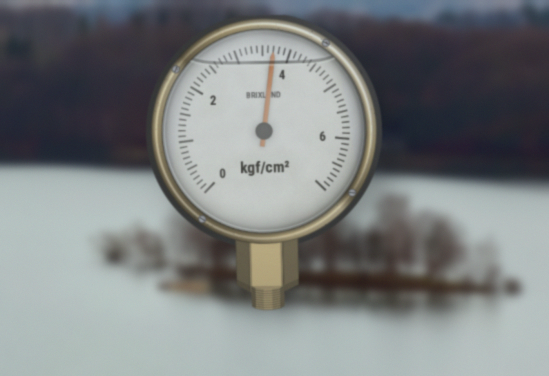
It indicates 3.7 kg/cm²
